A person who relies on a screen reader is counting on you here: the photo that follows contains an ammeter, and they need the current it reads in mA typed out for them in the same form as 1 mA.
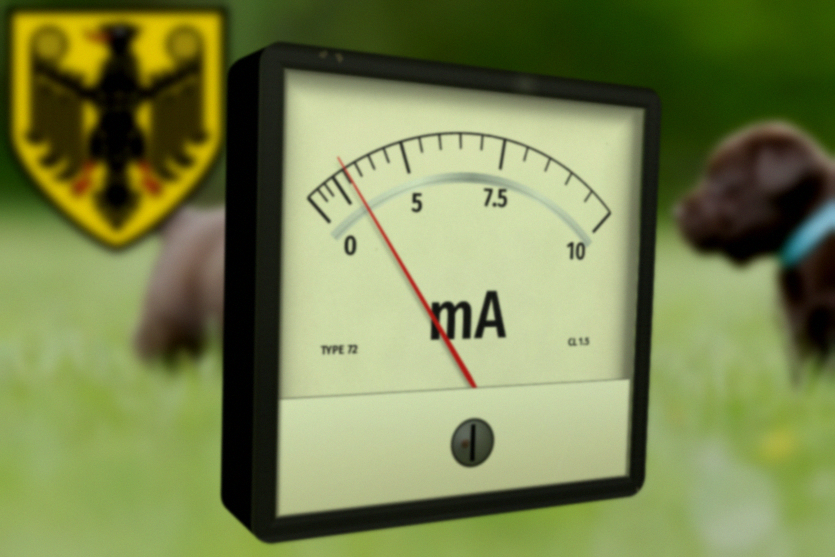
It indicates 3 mA
